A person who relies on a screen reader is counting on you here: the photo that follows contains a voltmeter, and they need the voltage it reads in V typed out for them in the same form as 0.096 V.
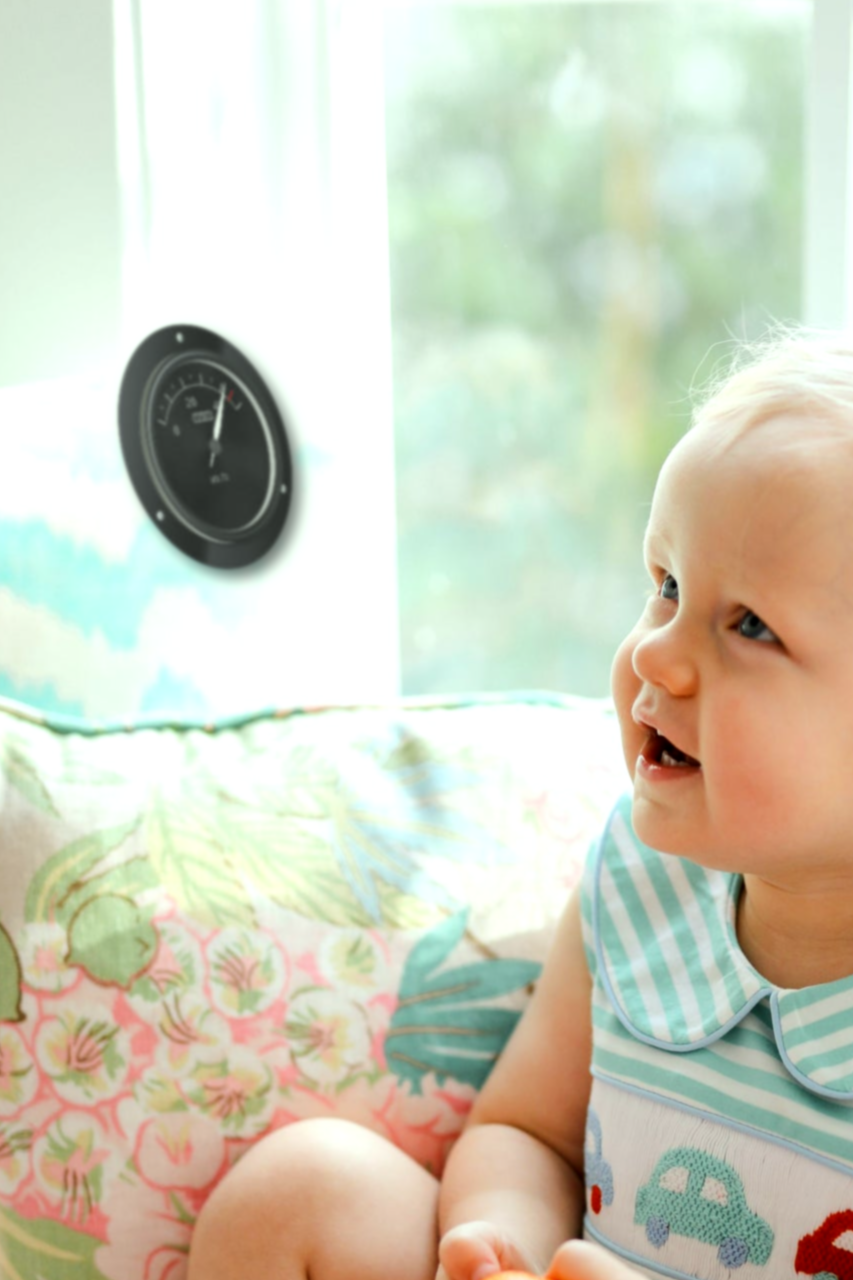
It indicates 40 V
